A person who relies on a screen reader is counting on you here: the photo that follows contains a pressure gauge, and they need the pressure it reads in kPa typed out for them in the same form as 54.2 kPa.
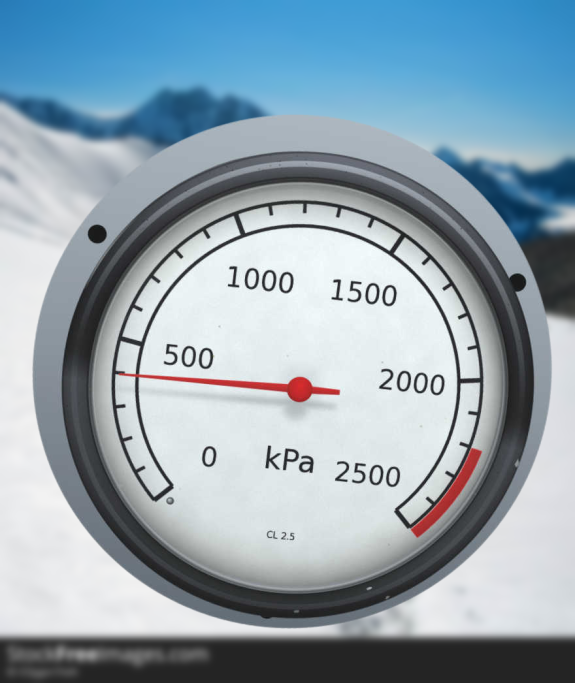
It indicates 400 kPa
